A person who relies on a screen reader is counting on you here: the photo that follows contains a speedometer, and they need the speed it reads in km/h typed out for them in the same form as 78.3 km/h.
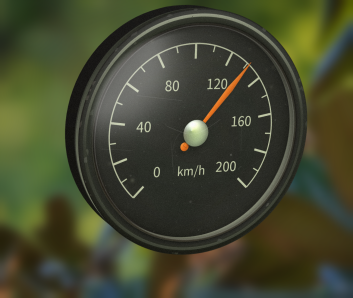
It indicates 130 km/h
